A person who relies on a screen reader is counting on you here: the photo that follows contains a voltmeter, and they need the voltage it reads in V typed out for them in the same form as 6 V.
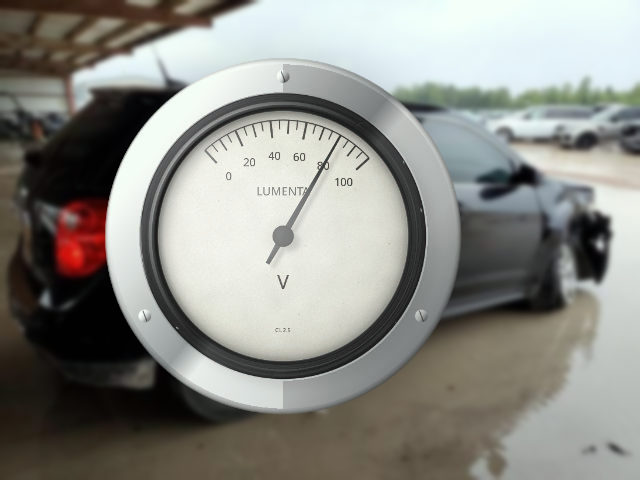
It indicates 80 V
